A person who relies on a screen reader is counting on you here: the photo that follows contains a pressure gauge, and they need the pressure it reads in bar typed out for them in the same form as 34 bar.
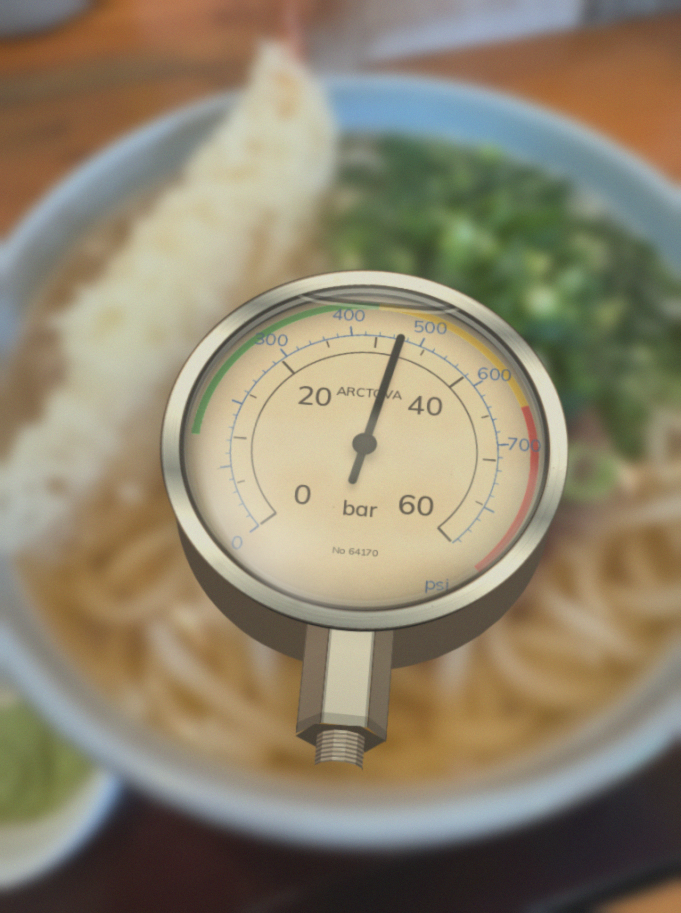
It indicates 32.5 bar
